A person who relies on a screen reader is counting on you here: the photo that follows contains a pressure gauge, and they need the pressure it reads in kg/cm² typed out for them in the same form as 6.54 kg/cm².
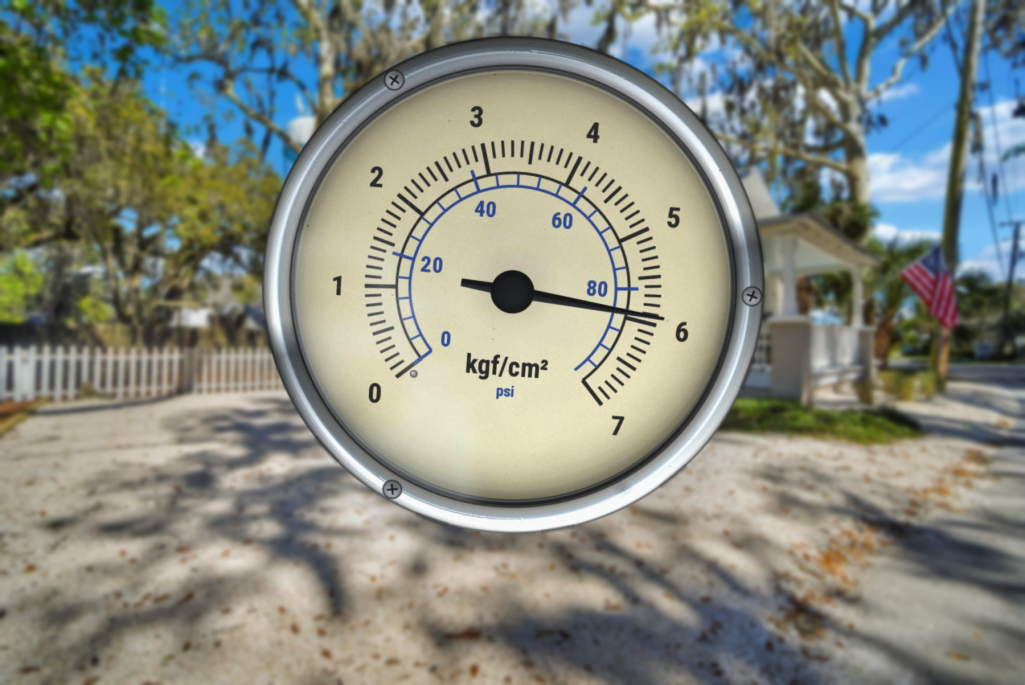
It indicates 5.9 kg/cm²
